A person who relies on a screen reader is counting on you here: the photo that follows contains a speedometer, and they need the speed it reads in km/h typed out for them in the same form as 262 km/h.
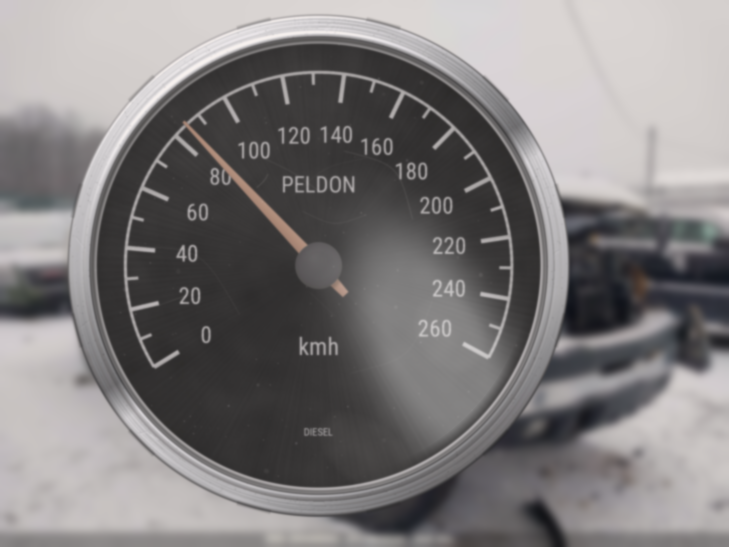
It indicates 85 km/h
